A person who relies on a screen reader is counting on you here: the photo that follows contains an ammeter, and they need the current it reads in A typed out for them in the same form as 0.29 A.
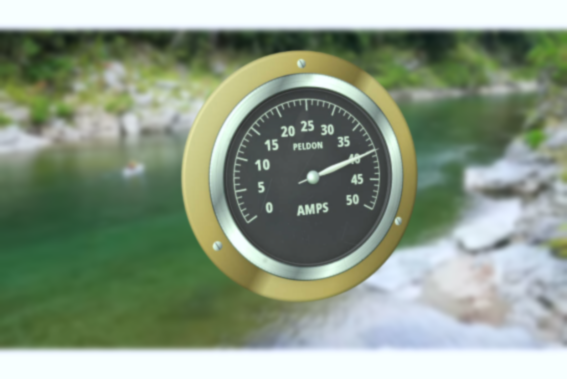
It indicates 40 A
